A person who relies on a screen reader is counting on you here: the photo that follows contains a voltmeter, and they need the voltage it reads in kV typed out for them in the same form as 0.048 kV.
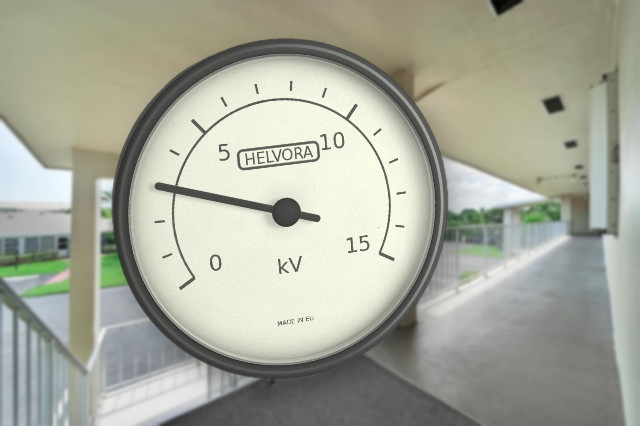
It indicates 3 kV
